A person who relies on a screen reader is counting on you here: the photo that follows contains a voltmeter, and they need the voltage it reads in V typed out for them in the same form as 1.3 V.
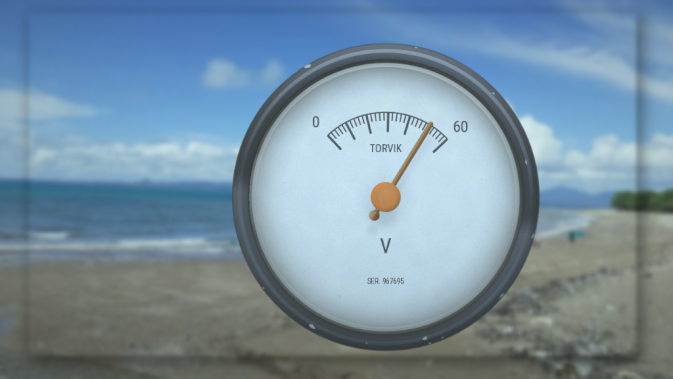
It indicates 50 V
